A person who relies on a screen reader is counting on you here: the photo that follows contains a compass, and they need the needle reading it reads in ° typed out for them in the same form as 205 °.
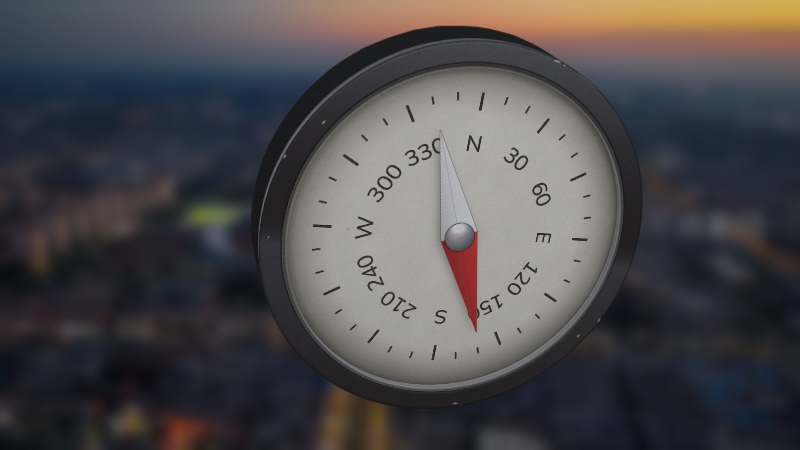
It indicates 160 °
